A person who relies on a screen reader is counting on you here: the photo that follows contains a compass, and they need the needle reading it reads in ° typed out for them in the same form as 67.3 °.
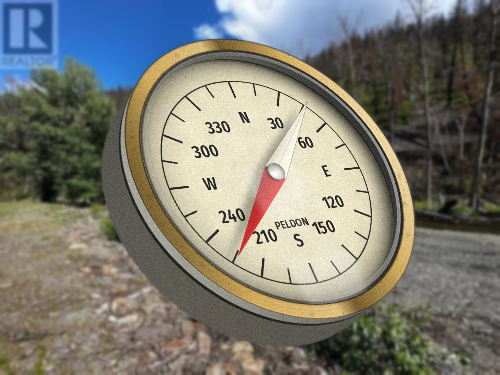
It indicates 225 °
